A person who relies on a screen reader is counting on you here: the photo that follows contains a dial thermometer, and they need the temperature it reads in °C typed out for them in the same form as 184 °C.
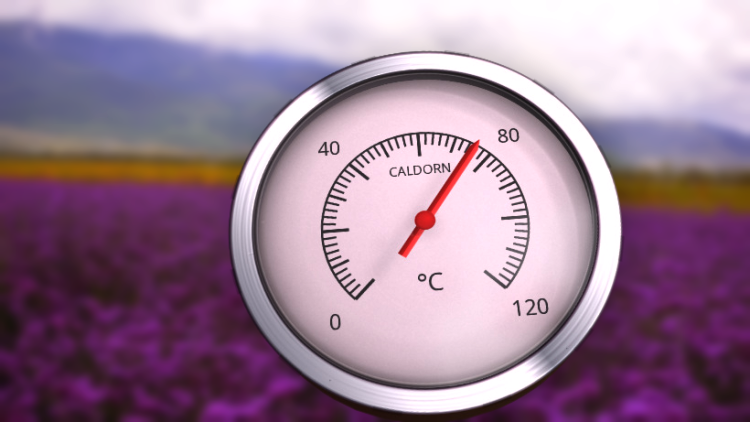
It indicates 76 °C
